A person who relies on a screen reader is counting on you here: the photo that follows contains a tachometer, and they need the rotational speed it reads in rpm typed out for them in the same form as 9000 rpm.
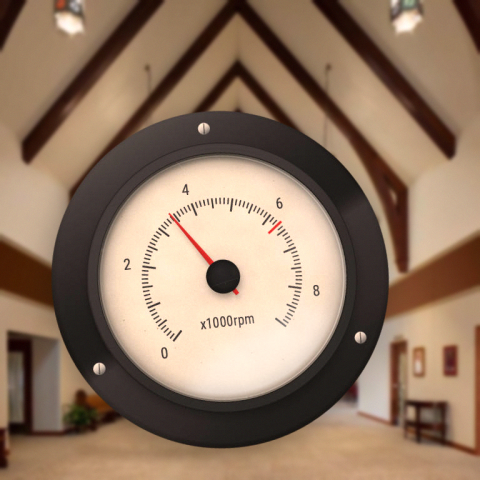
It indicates 3400 rpm
